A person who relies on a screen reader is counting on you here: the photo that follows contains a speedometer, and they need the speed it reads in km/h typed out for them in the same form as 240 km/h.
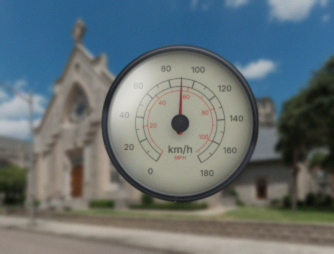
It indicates 90 km/h
